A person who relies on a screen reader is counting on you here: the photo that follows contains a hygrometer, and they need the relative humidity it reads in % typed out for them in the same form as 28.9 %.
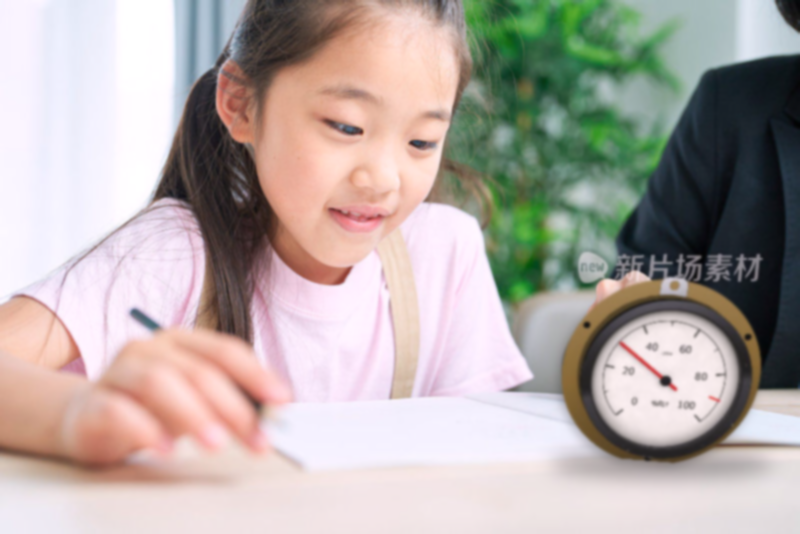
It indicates 30 %
